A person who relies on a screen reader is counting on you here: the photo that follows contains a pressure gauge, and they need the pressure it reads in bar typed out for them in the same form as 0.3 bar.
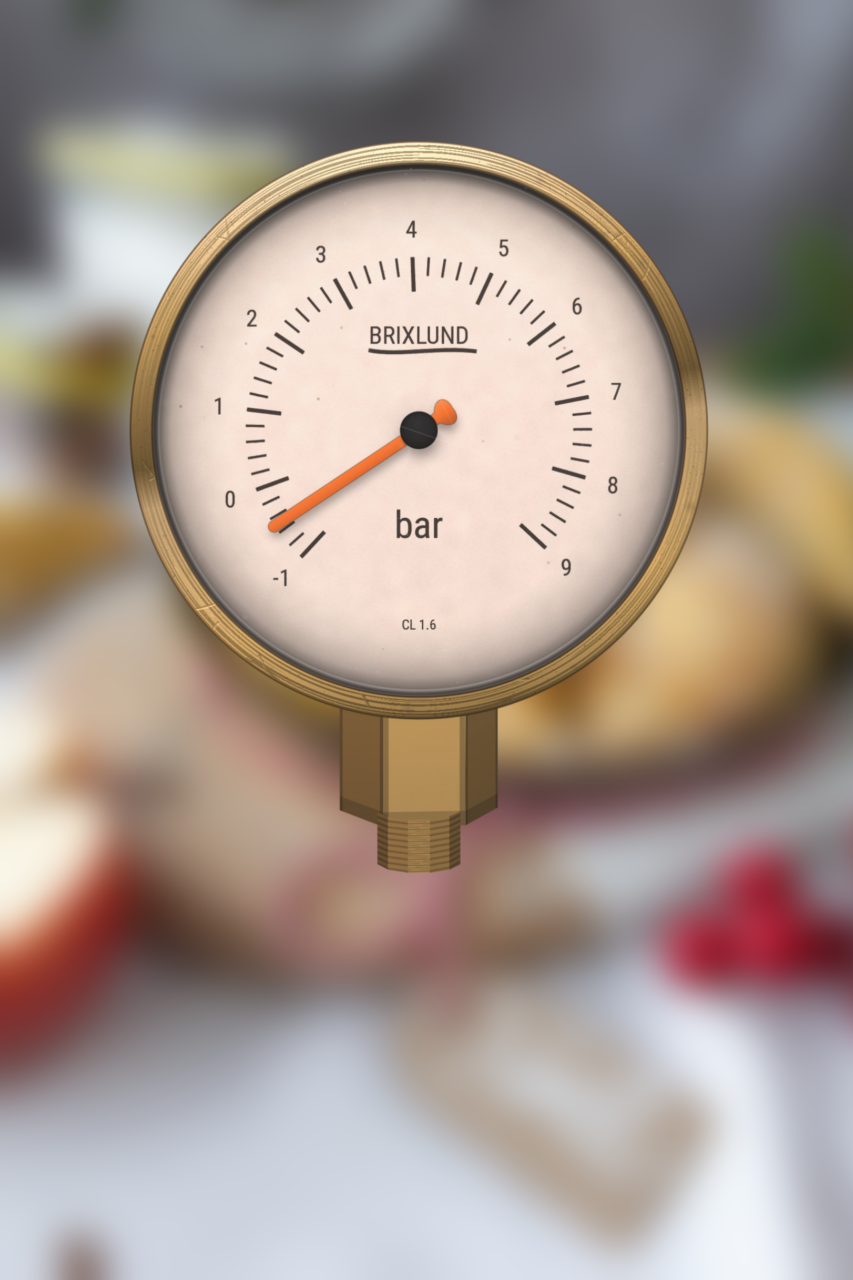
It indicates -0.5 bar
